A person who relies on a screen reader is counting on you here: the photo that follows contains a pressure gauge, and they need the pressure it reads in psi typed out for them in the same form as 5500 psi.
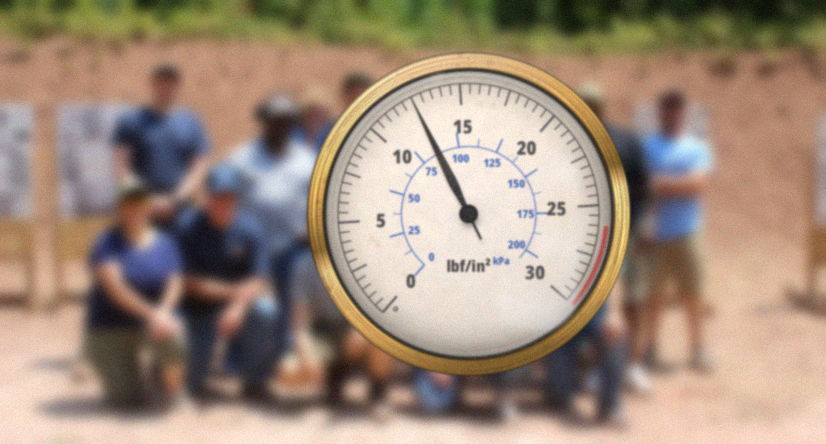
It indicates 12.5 psi
